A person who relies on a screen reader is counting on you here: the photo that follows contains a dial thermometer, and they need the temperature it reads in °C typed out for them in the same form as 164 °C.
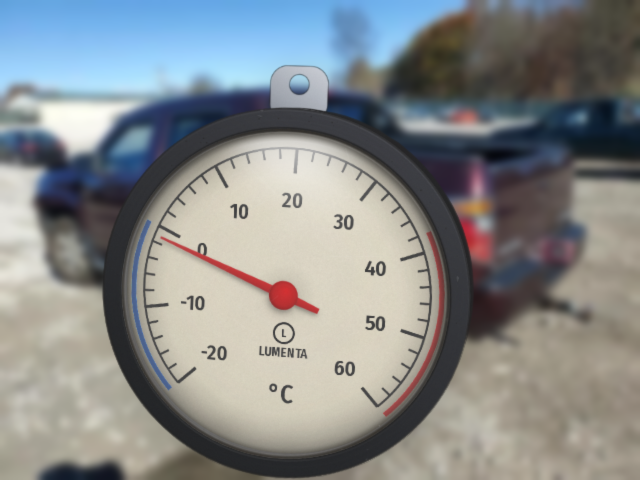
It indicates -1 °C
